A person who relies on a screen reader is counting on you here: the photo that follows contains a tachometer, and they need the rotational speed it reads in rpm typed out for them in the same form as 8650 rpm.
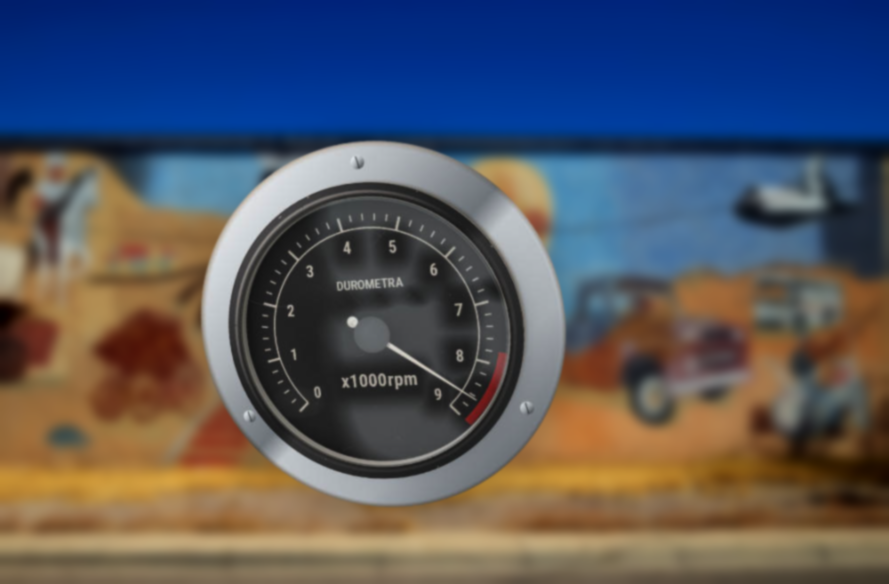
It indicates 8600 rpm
